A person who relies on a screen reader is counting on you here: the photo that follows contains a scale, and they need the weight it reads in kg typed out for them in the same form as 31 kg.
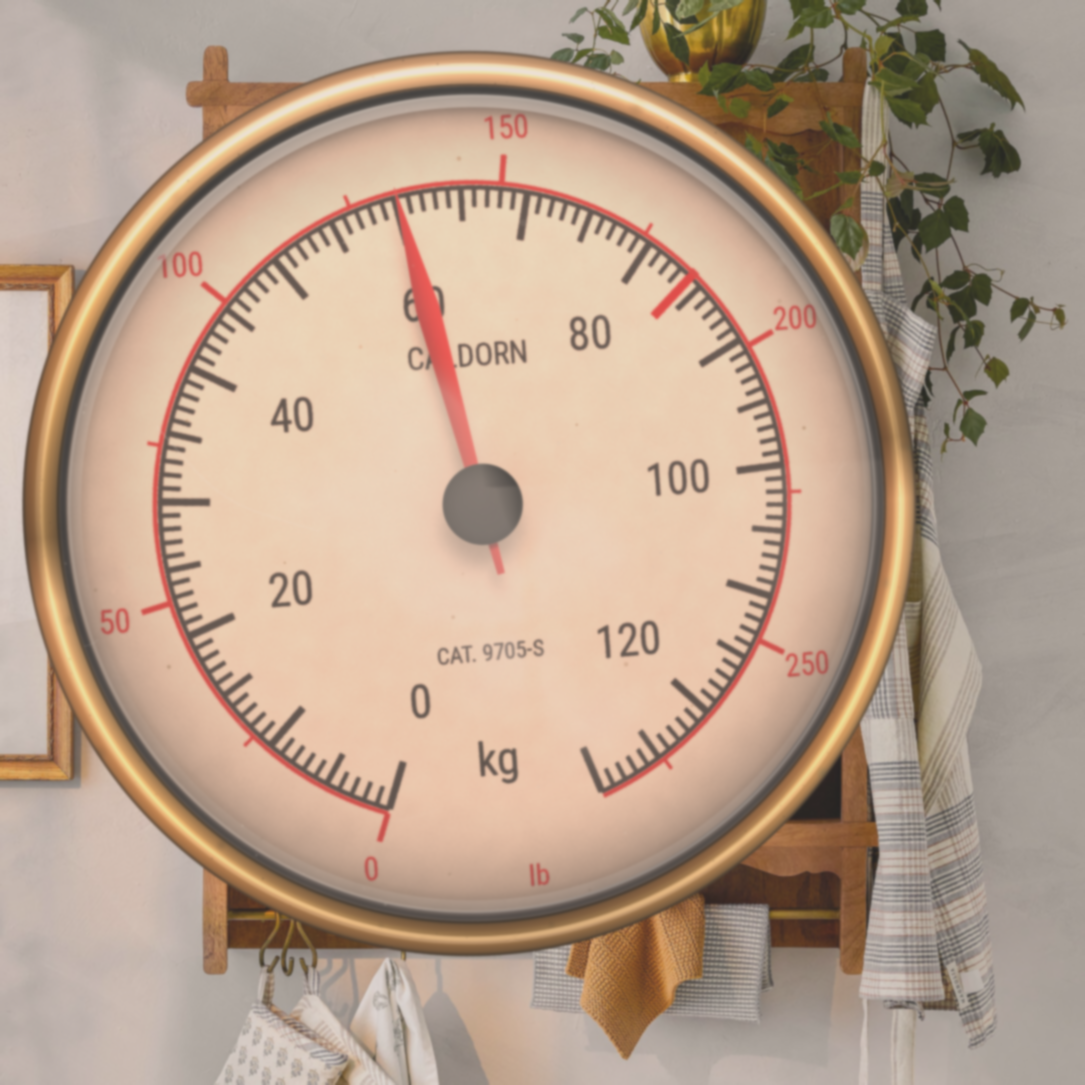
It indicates 60 kg
